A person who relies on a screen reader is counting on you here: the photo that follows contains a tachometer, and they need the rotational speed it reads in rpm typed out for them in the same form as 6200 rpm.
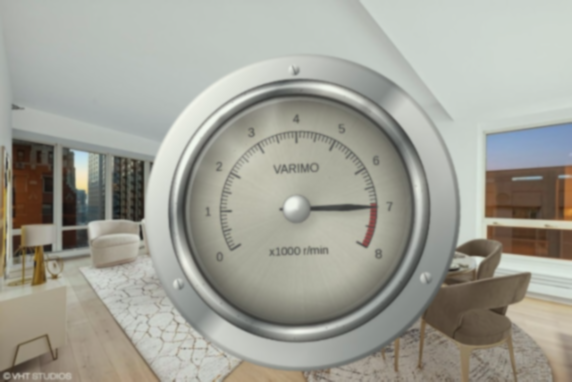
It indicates 7000 rpm
